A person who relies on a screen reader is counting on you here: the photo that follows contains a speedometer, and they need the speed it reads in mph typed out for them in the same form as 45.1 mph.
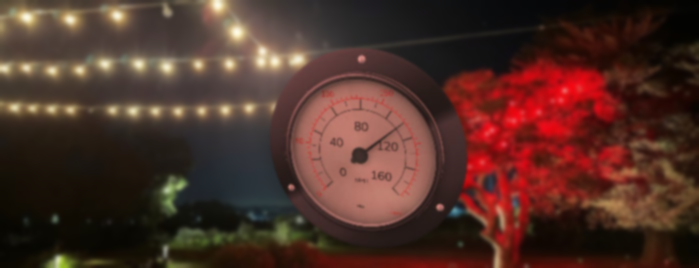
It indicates 110 mph
